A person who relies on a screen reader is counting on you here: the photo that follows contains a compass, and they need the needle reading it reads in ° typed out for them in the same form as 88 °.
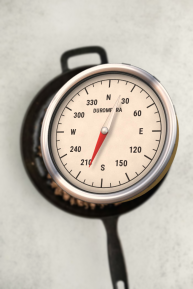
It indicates 200 °
